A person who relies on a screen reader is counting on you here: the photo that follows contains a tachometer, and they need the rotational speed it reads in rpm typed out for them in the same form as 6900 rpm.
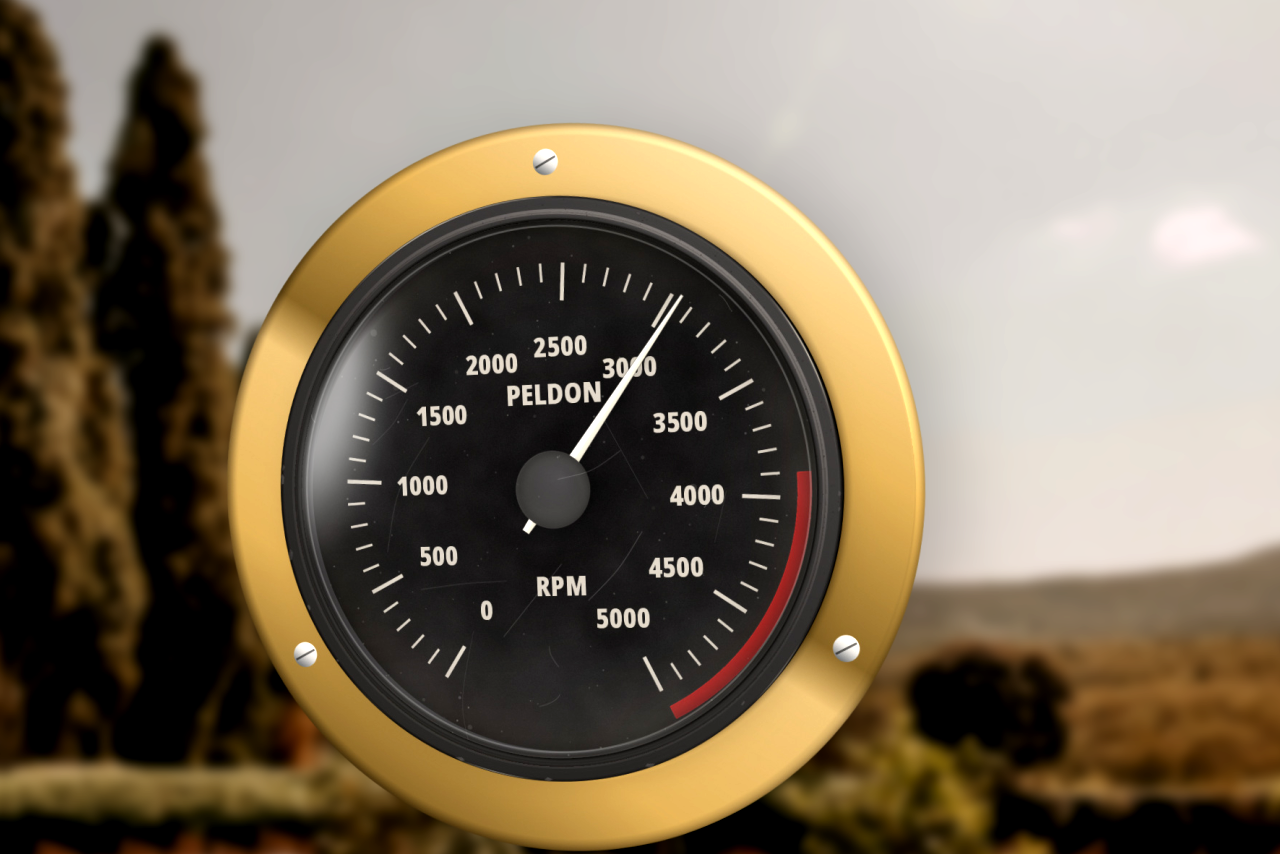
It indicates 3050 rpm
